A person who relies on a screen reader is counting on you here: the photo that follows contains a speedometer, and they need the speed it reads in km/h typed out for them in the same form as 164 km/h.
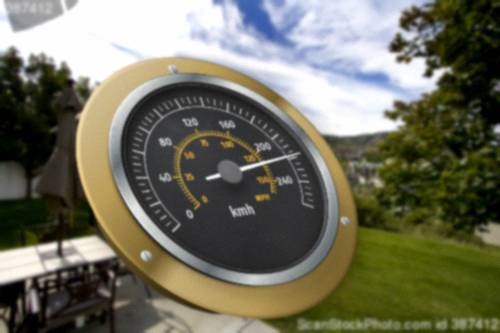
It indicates 220 km/h
